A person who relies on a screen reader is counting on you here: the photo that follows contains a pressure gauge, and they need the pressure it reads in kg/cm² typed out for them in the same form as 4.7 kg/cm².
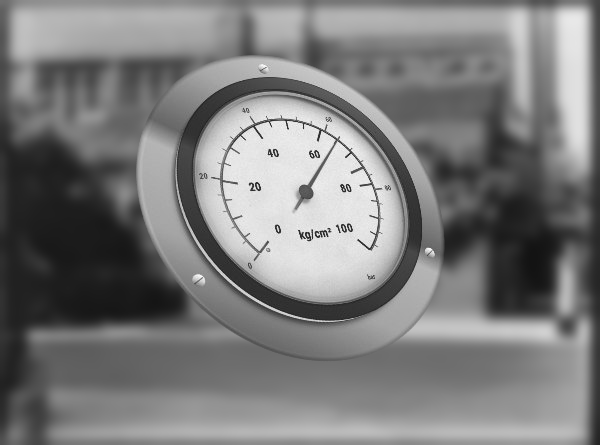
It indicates 65 kg/cm²
